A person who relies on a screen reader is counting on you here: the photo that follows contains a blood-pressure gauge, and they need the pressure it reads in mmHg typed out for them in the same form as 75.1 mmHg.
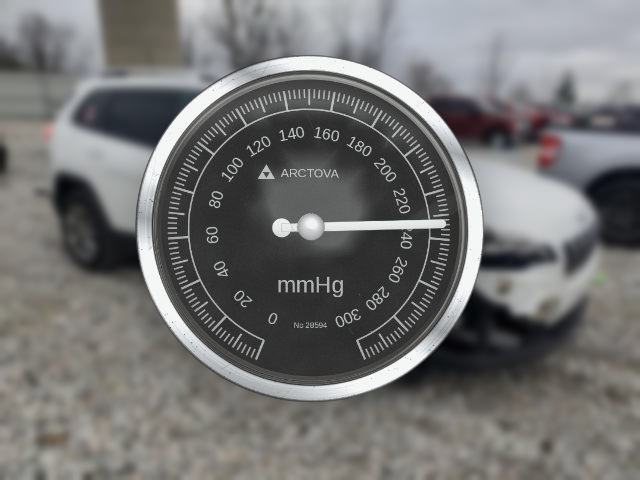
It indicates 234 mmHg
